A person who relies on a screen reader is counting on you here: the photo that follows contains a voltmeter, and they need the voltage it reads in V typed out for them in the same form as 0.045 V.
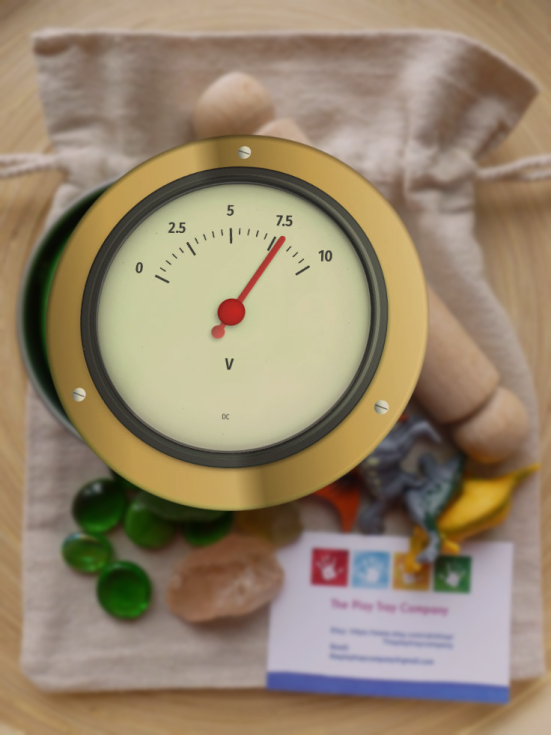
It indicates 8 V
